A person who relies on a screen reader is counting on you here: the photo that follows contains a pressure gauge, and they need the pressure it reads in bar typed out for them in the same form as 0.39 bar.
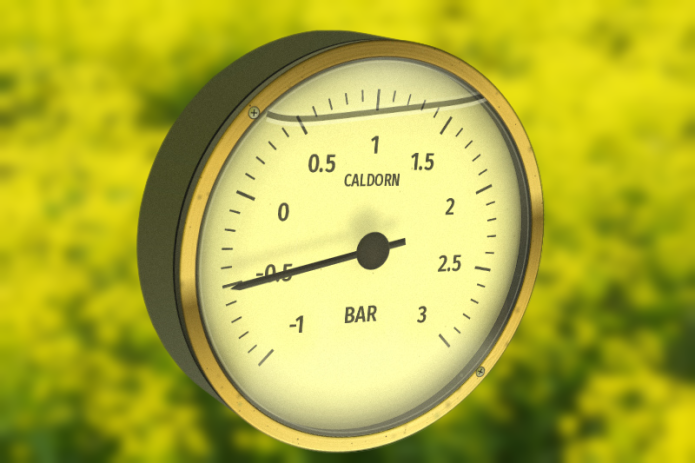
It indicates -0.5 bar
